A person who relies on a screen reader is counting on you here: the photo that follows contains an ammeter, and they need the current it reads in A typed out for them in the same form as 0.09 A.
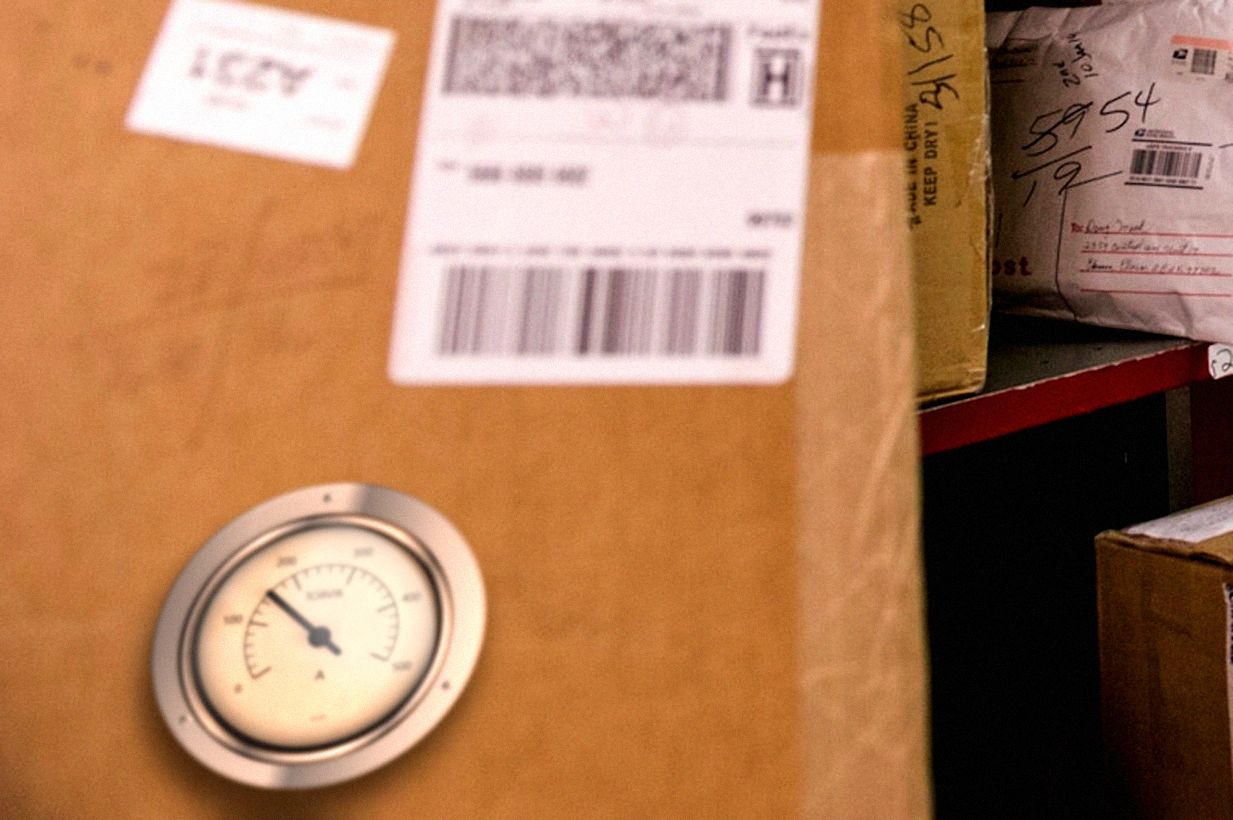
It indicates 160 A
